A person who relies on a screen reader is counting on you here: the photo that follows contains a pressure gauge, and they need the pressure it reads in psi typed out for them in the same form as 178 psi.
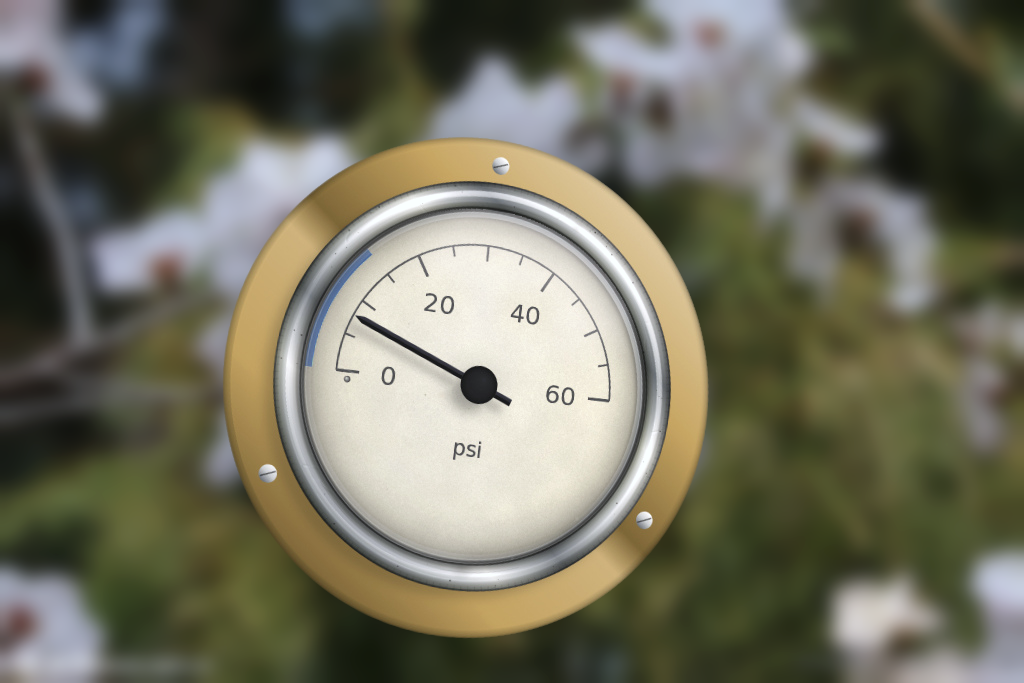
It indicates 7.5 psi
